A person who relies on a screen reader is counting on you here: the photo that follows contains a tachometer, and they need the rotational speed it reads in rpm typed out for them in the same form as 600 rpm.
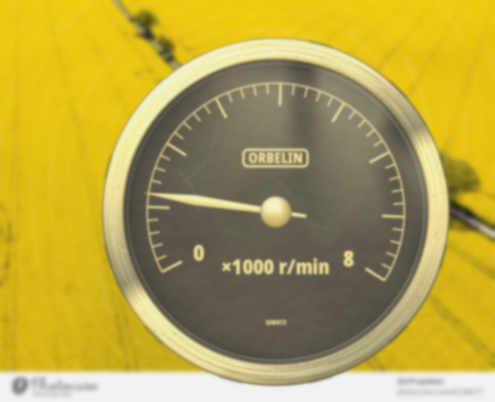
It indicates 1200 rpm
